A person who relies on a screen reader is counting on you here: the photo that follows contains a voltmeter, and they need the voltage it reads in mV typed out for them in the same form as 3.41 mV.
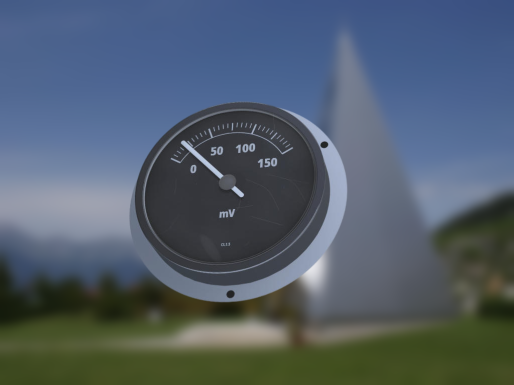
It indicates 20 mV
